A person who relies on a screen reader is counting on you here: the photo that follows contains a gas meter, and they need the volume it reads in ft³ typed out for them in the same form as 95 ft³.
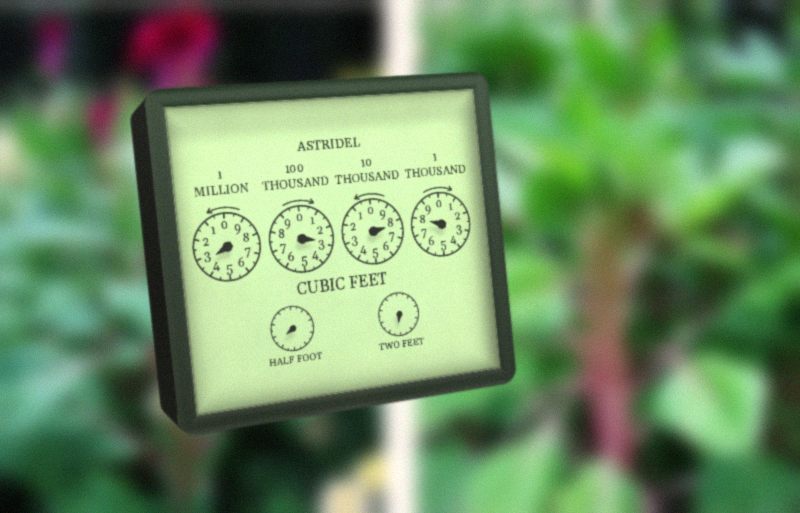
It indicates 327800 ft³
